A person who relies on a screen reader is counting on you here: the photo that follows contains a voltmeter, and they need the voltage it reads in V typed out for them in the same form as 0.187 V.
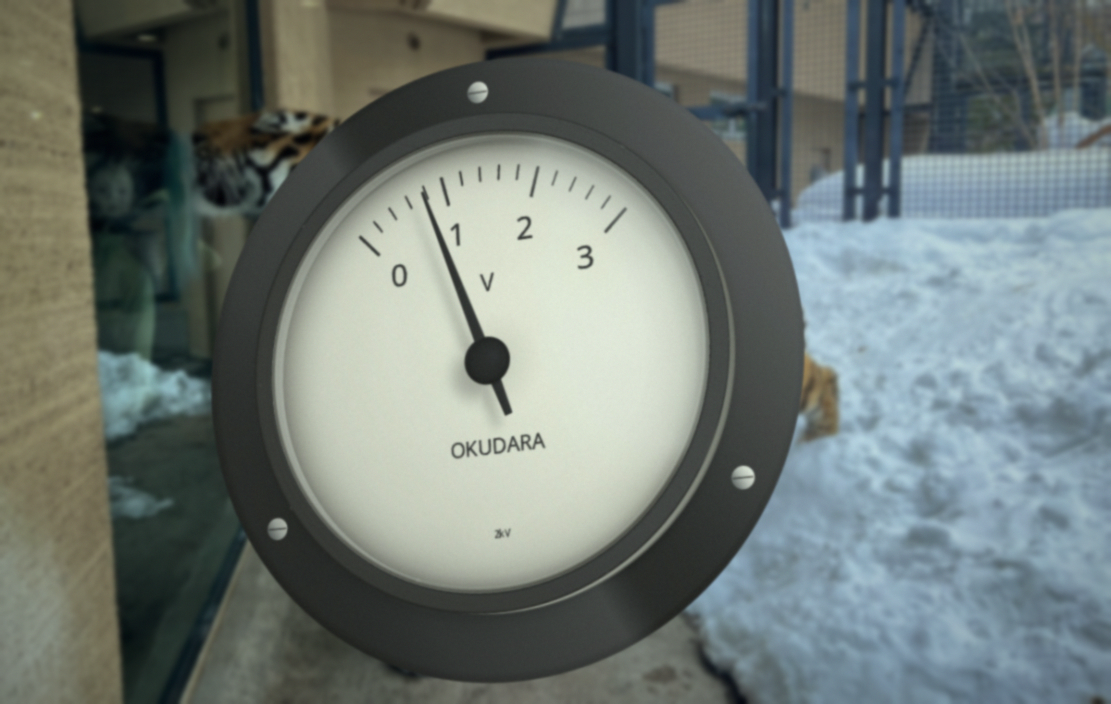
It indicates 0.8 V
